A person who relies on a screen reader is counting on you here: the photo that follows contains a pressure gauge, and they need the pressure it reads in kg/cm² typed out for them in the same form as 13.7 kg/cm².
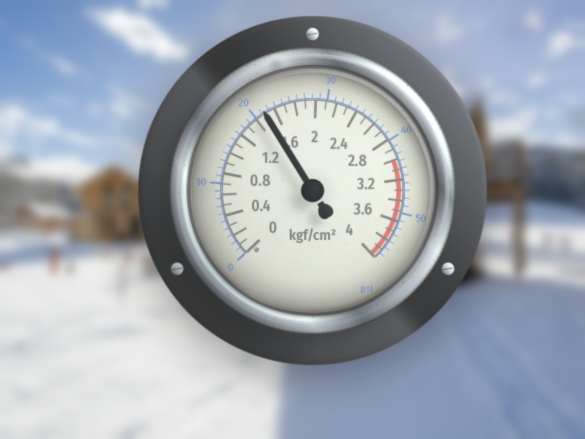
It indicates 1.5 kg/cm²
